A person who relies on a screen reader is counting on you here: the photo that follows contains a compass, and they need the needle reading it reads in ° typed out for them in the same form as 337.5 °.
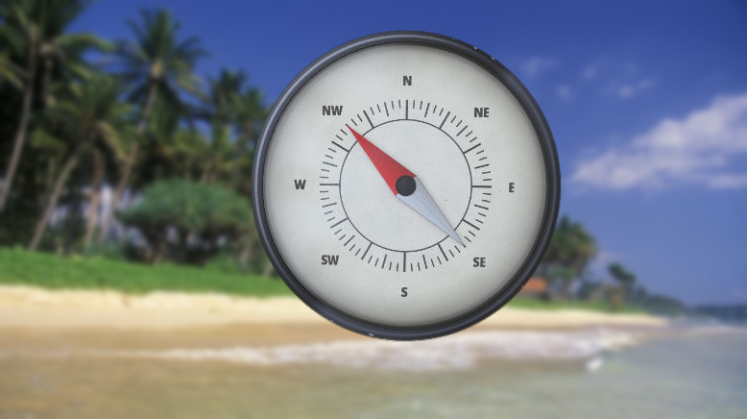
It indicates 315 °
